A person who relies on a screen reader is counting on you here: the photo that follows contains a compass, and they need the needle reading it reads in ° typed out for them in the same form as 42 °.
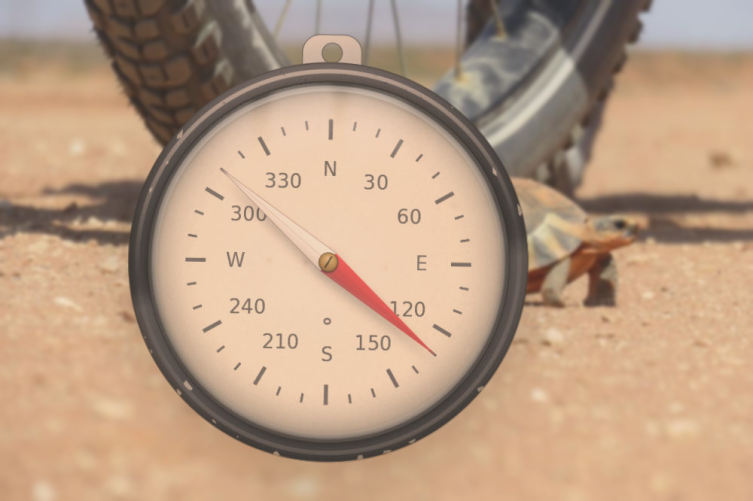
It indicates 130 °
